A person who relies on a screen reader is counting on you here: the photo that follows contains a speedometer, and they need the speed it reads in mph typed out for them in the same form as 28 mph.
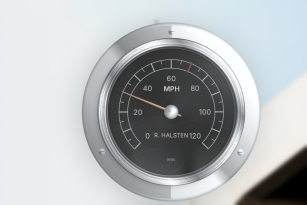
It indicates 30 mph
